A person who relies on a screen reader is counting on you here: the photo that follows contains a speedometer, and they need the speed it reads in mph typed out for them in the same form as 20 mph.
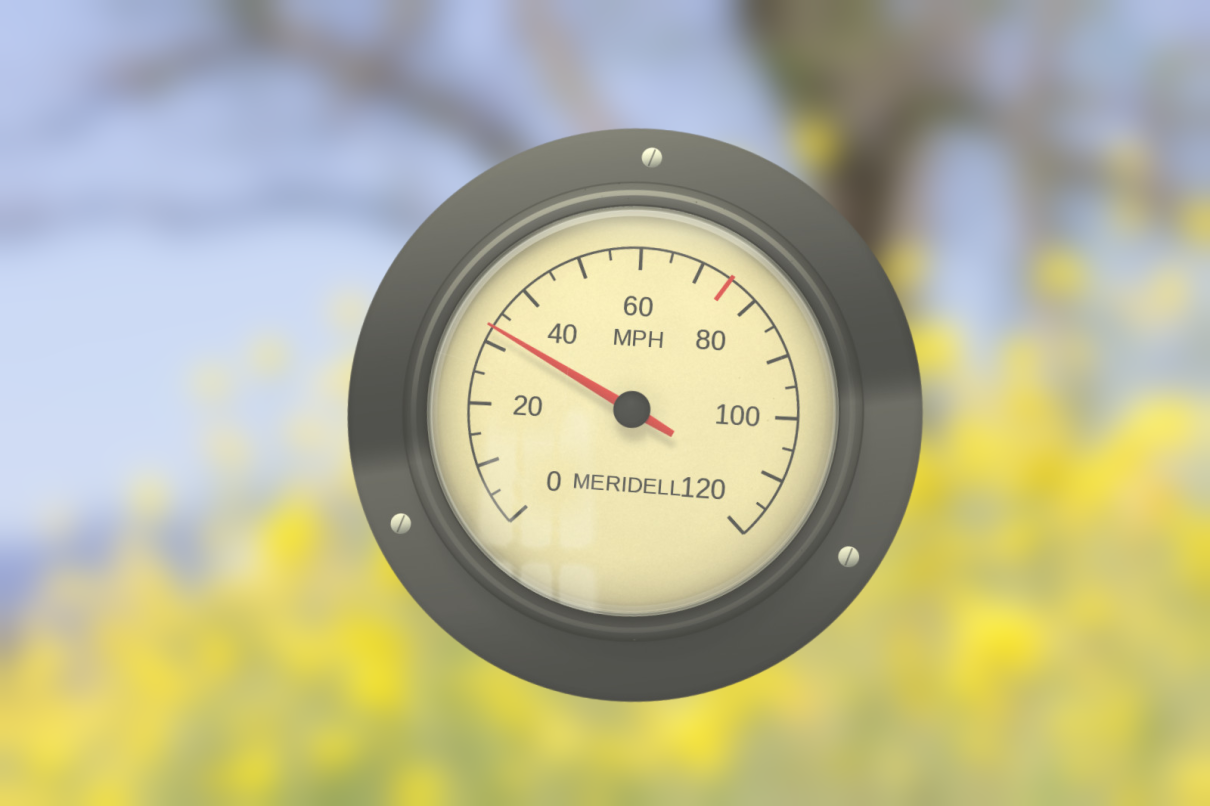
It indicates 32.5 mph
